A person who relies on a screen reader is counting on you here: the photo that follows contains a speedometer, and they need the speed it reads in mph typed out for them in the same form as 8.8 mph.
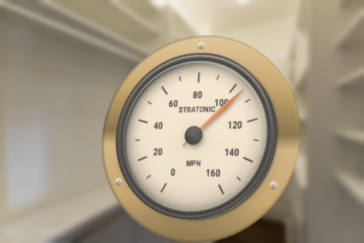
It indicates 105 mph
